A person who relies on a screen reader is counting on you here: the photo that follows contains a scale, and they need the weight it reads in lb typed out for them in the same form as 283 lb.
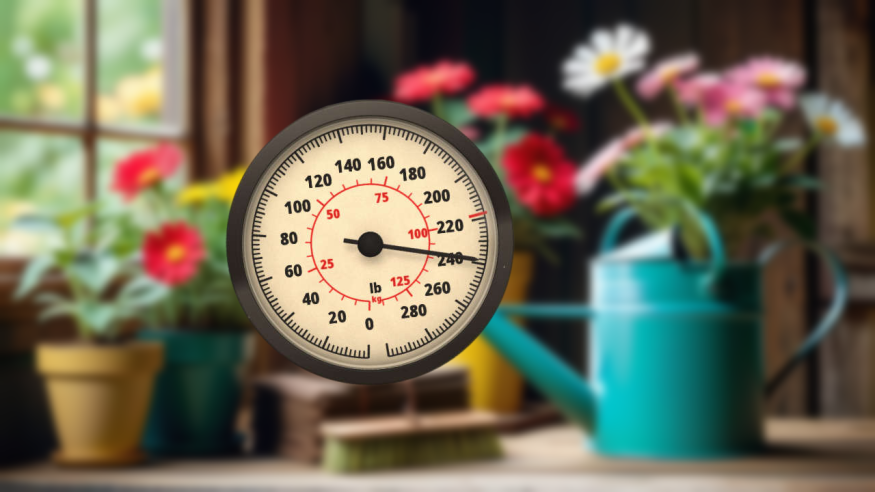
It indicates 238 lb
